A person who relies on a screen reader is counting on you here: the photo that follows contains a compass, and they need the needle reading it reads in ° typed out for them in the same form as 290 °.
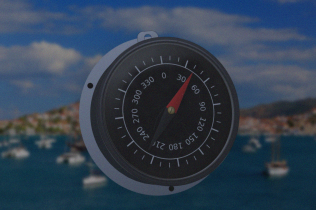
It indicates 40 °
